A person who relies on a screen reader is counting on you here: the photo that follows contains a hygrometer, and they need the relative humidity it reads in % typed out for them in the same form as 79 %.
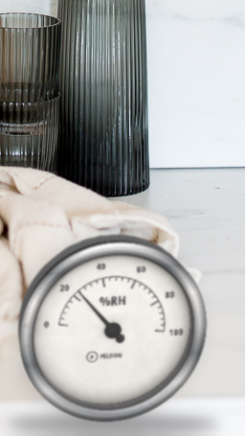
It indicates 24 %
